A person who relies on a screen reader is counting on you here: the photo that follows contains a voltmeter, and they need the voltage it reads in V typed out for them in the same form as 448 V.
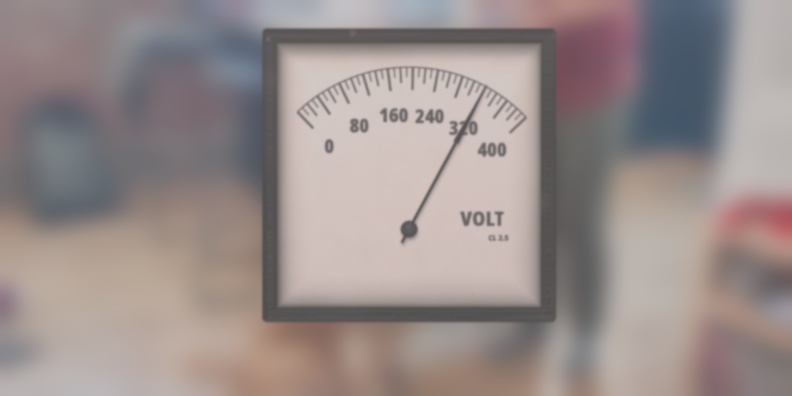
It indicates 320 V
